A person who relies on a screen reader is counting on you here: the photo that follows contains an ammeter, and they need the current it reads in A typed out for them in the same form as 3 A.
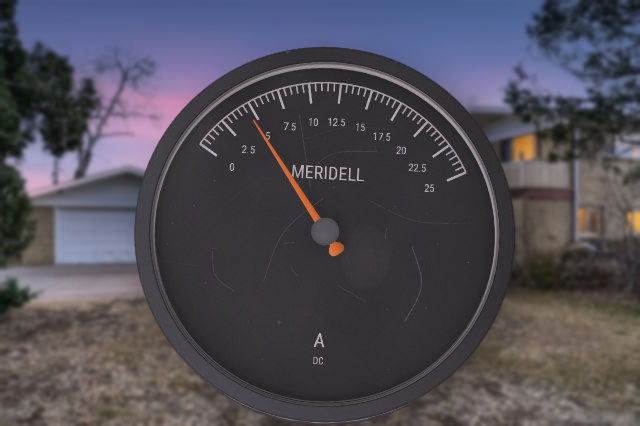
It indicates 4.5 A
